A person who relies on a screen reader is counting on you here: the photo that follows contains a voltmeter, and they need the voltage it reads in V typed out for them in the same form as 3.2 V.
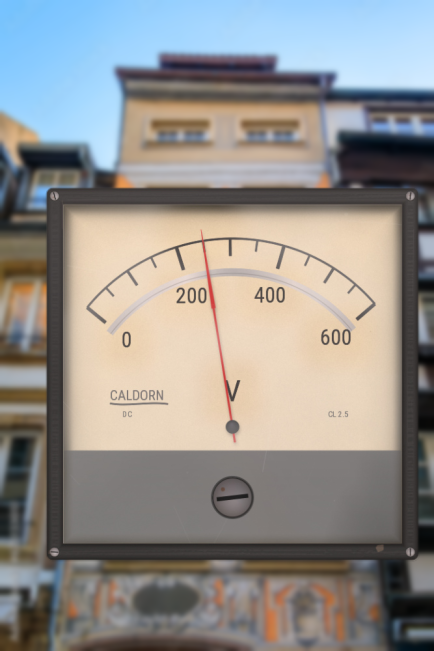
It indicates 250 V
